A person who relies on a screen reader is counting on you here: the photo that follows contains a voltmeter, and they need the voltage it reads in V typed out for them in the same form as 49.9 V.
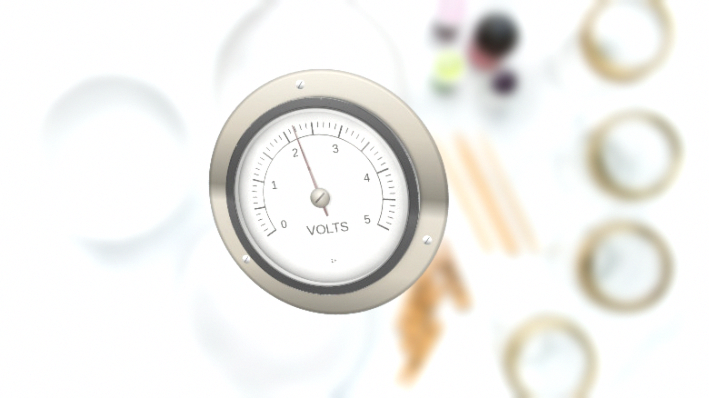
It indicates 2.2 V
